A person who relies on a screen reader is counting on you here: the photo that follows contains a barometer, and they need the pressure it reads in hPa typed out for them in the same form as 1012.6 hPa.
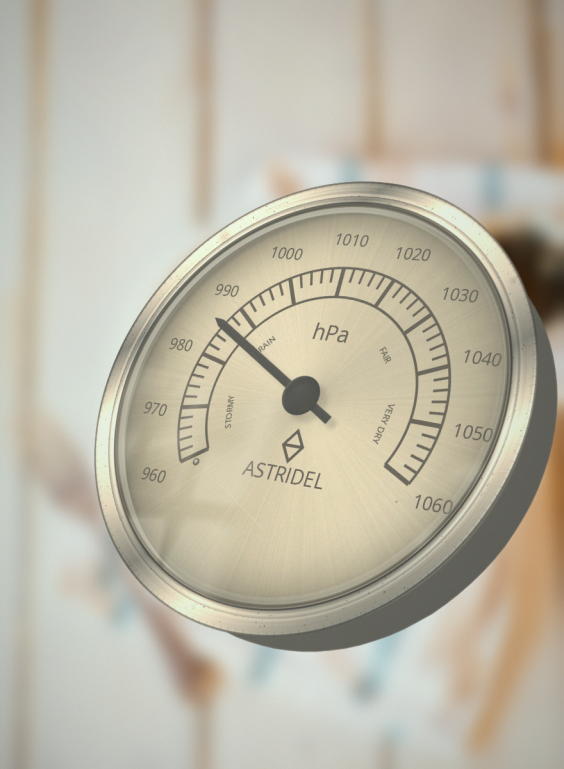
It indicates 986 hPa
